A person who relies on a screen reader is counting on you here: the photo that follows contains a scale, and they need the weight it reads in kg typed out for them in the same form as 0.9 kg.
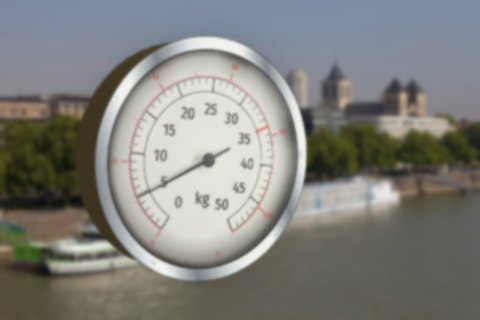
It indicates 5 kg
